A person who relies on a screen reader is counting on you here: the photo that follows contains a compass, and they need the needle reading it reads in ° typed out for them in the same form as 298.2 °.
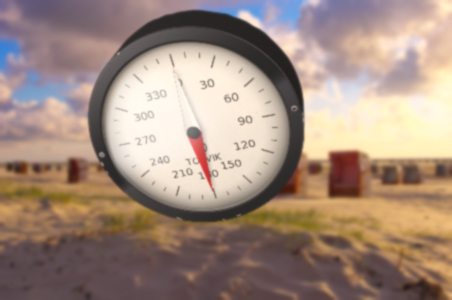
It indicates 180 °
